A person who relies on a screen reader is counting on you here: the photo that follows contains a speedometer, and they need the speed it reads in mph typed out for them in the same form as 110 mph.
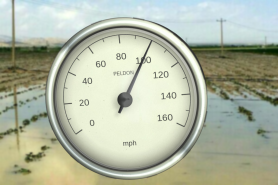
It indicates 100 mph
